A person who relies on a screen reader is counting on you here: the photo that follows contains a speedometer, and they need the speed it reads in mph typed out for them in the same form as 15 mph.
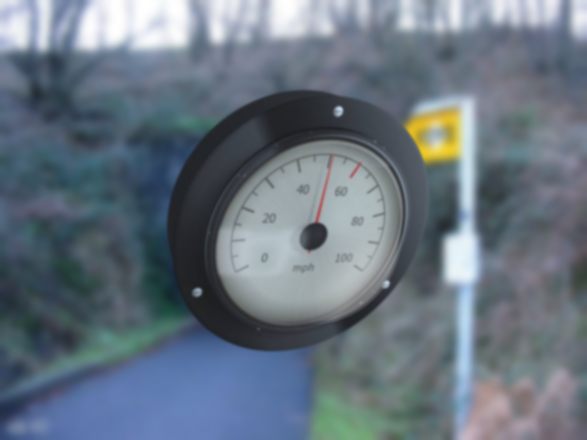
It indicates 50 mph
